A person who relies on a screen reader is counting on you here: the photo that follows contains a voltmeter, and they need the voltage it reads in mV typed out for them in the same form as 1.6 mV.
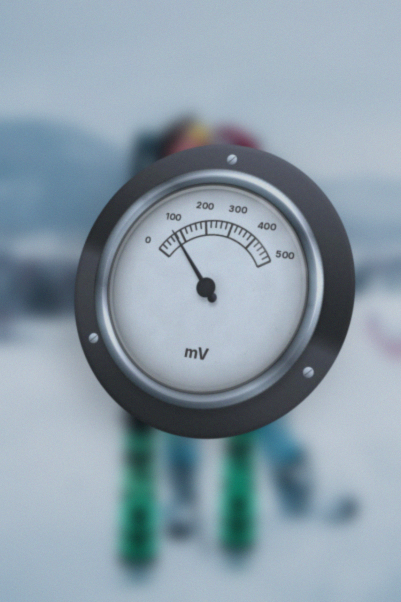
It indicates 80 mV
